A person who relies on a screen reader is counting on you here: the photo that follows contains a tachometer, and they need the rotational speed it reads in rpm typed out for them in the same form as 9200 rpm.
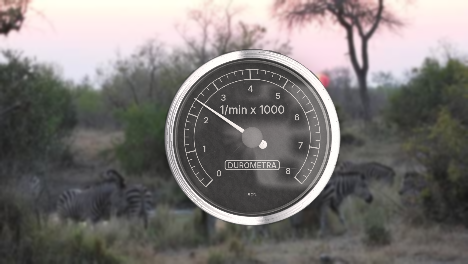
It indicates 2400 rpm
